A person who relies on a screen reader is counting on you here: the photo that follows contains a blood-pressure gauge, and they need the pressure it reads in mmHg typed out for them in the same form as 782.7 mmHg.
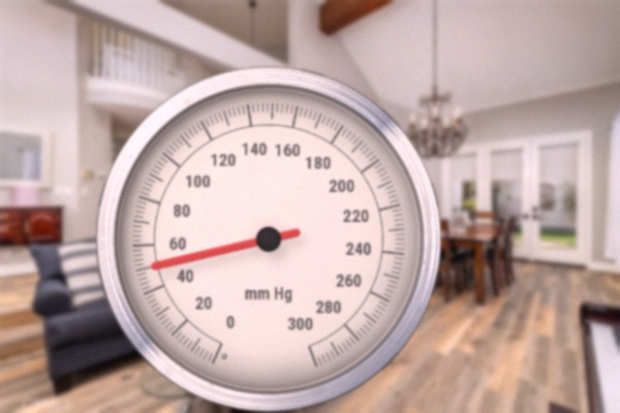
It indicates 50 mmHg
